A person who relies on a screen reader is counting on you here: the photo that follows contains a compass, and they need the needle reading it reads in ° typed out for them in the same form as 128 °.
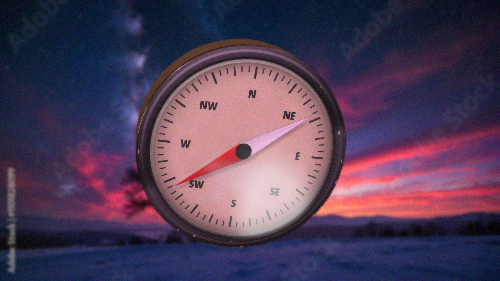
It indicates 235 °
